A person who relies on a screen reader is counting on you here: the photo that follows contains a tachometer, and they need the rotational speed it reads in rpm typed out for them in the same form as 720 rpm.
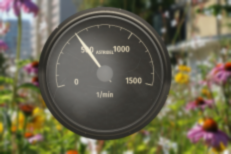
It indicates 500 rpm
